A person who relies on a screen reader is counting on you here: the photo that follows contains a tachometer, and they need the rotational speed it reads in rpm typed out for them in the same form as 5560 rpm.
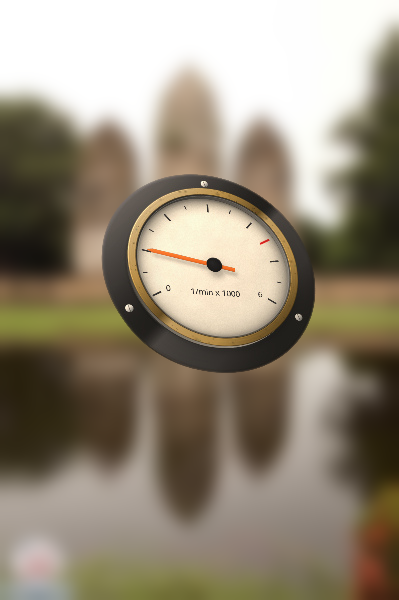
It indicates 1000 rpm
